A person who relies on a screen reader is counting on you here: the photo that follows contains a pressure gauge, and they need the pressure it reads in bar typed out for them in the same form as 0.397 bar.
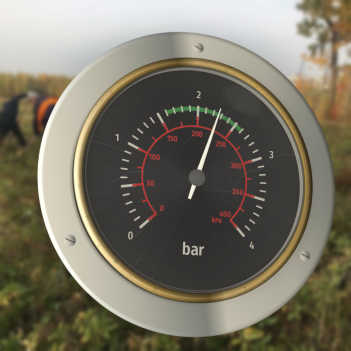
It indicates 2.25 bar
